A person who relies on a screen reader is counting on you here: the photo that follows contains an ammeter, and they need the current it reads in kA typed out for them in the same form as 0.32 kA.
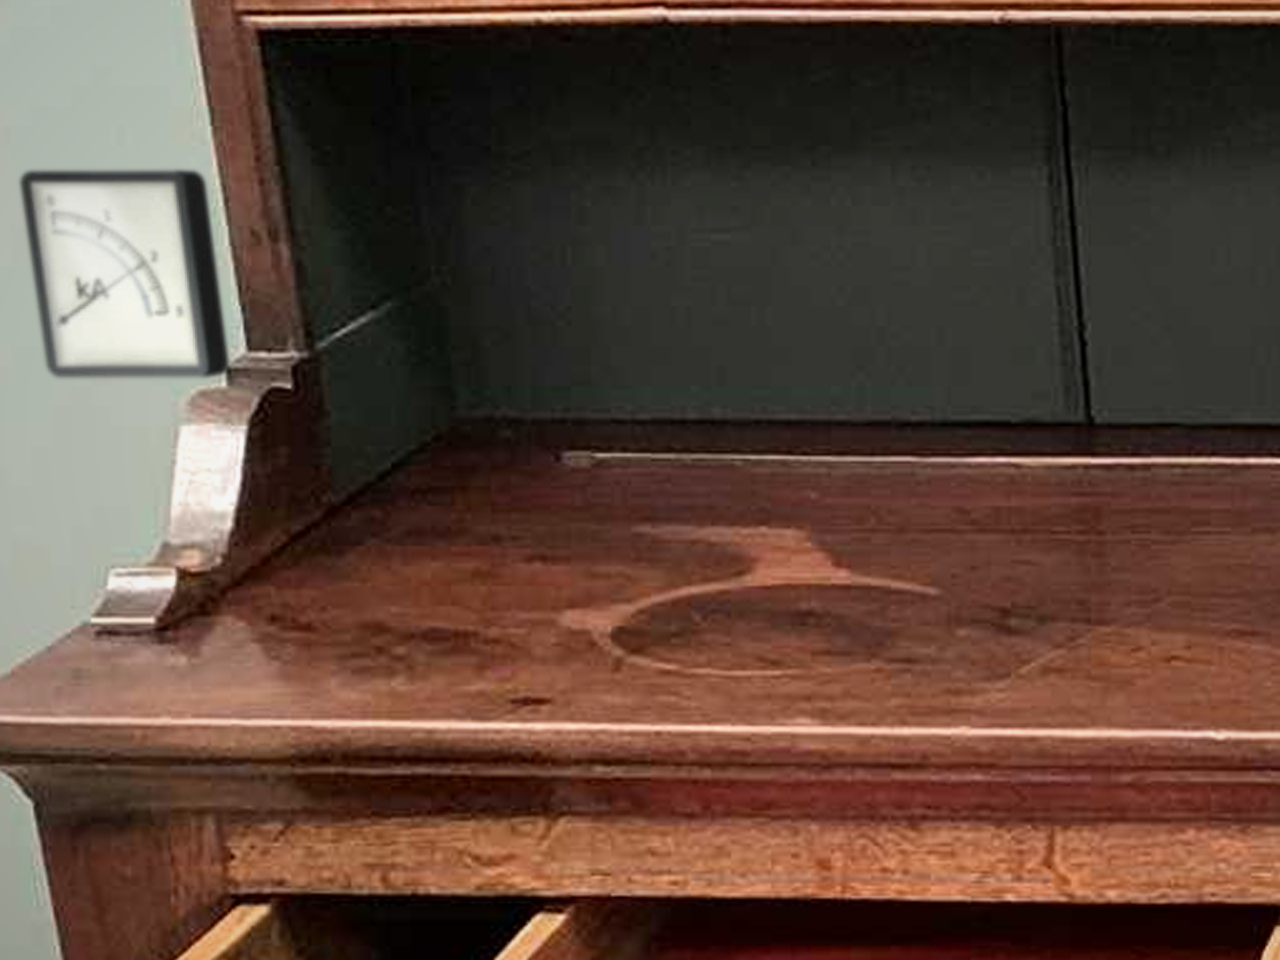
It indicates 2 kA
